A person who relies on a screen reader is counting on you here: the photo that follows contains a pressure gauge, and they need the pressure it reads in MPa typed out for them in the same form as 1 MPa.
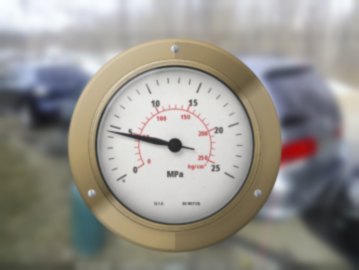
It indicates 4.5 MPa
